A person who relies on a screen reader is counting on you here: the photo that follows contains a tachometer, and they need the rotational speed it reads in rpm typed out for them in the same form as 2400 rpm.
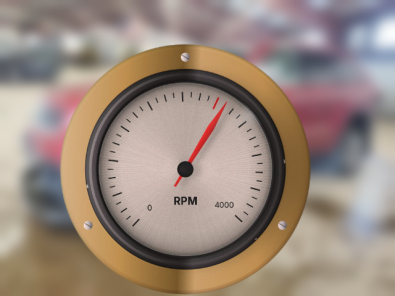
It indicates 2500 rpm
